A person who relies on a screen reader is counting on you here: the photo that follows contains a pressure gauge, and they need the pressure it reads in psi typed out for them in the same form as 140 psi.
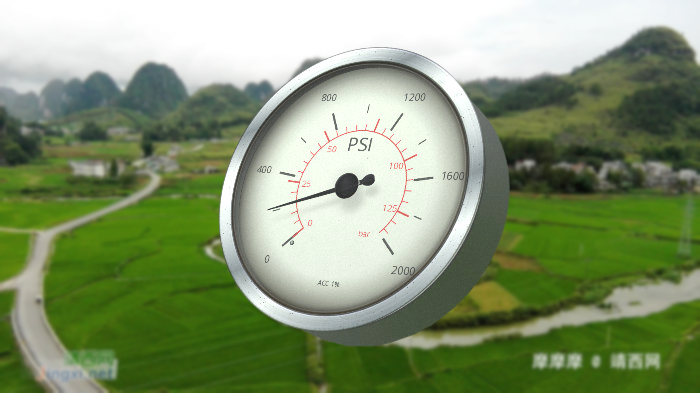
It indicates 200 psi
